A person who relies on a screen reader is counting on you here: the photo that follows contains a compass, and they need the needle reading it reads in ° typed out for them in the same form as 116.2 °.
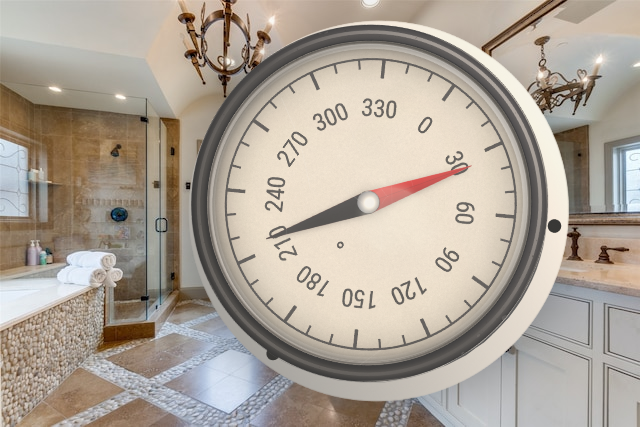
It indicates 35 °
